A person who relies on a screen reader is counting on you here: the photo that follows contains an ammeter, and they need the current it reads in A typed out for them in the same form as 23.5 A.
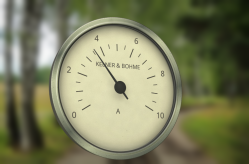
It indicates 3.5 A
